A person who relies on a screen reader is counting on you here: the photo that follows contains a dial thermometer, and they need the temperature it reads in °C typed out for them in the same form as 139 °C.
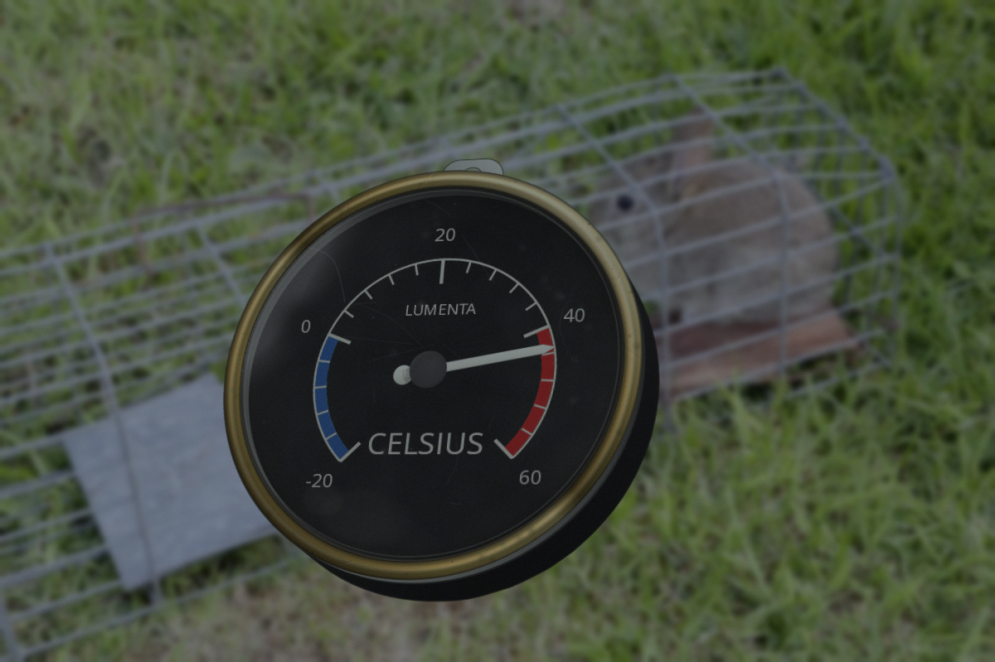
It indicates 44 °C
